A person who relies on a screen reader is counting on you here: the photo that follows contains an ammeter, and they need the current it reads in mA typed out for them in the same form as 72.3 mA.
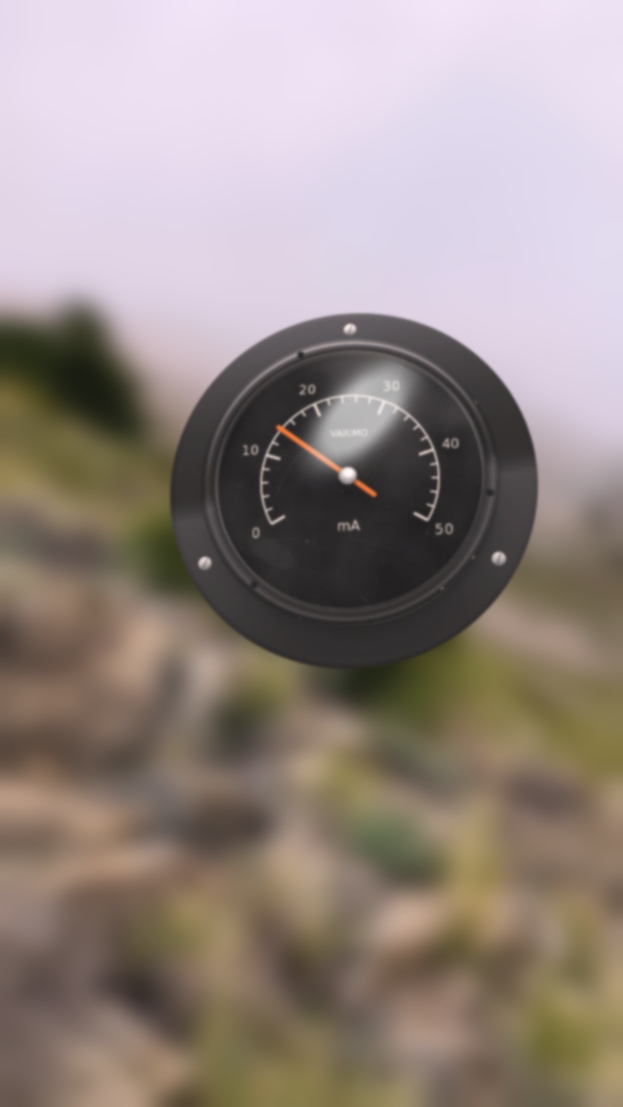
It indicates 14 mA
